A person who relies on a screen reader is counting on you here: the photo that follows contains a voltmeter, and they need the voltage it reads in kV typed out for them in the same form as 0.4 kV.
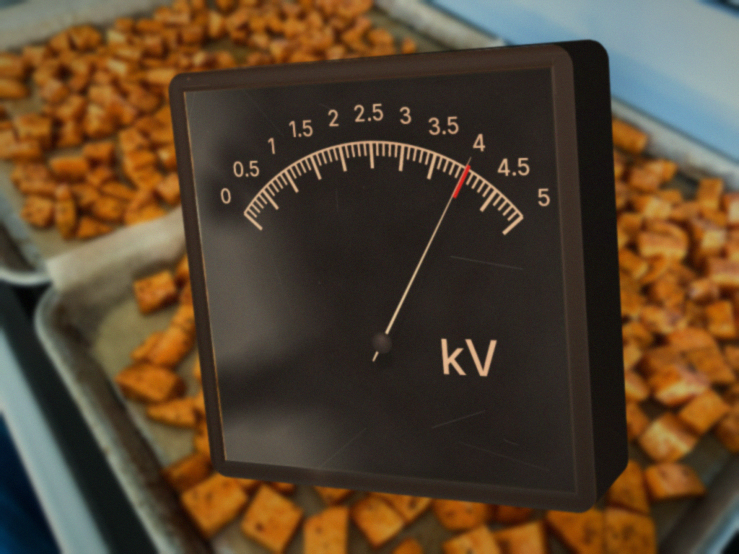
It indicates 4 kV
